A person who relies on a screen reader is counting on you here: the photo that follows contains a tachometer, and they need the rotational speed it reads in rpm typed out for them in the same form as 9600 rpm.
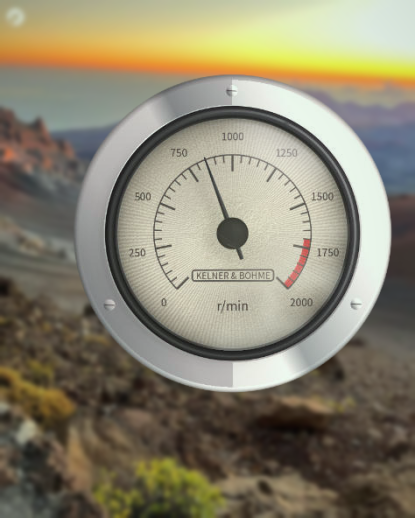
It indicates 850 rpm
